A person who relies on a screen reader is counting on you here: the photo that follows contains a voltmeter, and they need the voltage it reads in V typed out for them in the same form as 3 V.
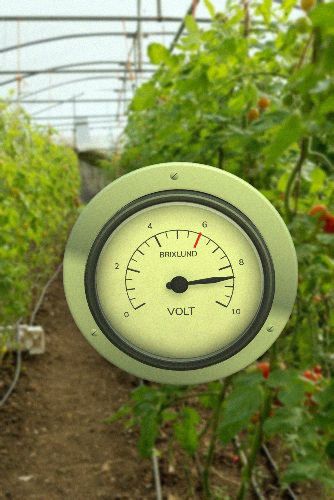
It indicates 8.5 V
